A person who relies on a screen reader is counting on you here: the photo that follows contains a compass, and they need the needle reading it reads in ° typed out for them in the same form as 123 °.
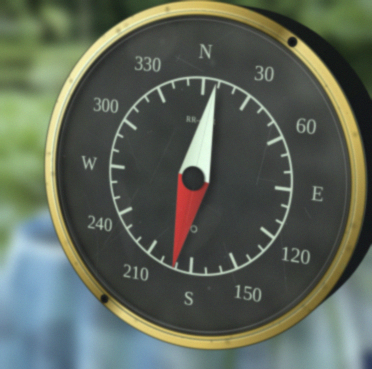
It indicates 190 °
